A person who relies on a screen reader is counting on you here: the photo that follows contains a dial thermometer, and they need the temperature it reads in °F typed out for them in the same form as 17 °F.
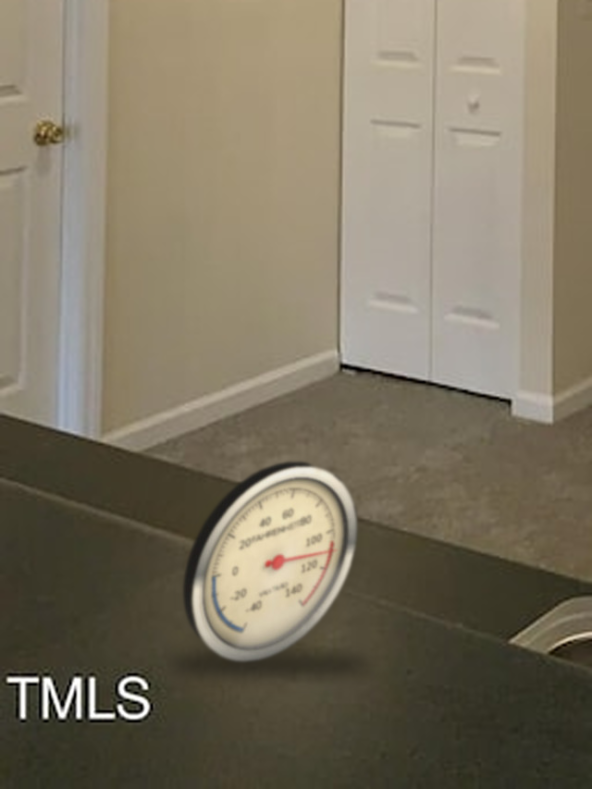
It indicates 110 °F
